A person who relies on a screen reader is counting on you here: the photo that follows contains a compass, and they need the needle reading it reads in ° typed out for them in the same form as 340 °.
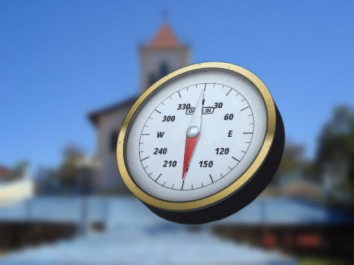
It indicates 180 °
